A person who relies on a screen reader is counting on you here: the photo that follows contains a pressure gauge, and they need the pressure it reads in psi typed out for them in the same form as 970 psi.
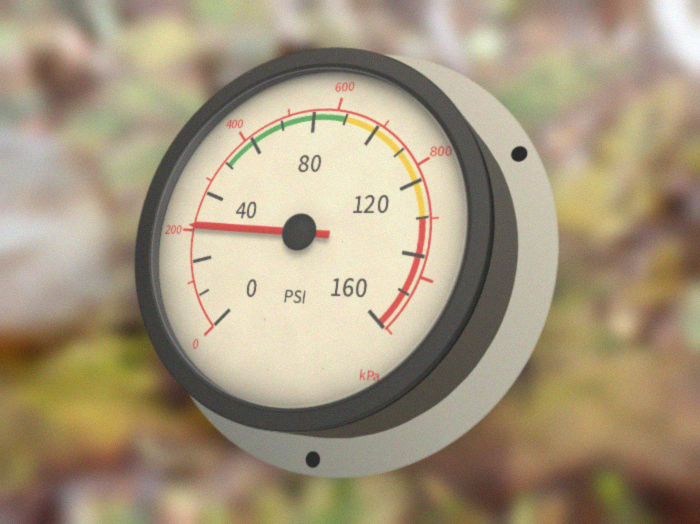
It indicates 30 psi
